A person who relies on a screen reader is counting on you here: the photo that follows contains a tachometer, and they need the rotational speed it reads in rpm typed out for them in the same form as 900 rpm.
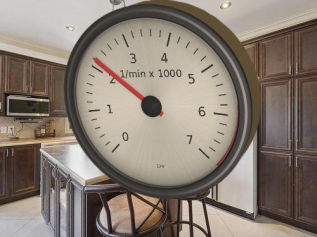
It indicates 2200 rpm
